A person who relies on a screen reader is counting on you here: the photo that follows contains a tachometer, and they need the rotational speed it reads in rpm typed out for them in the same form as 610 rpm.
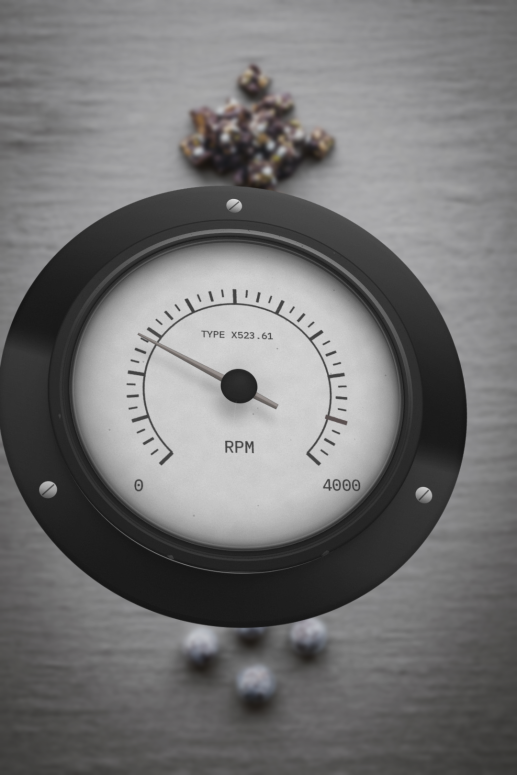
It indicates 1100 rpm
